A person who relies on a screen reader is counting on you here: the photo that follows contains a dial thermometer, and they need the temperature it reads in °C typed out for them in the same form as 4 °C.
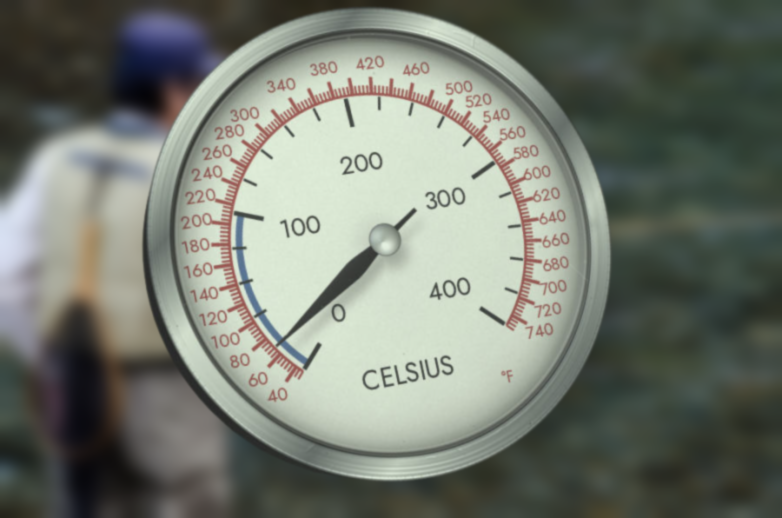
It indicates 20 °C
